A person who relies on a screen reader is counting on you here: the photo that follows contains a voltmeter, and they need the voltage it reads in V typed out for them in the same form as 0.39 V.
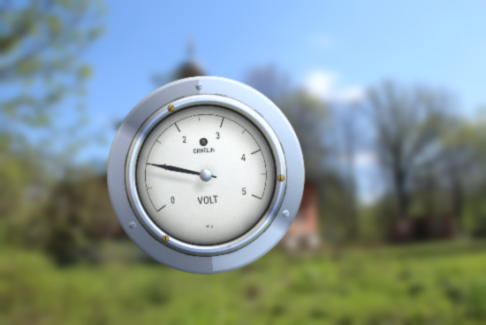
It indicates 1 V
